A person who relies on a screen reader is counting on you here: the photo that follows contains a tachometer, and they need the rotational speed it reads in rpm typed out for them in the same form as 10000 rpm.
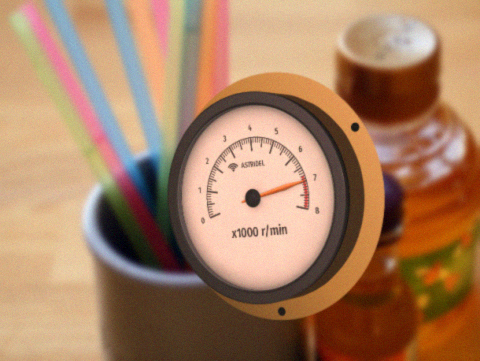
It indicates 7000 rpm
